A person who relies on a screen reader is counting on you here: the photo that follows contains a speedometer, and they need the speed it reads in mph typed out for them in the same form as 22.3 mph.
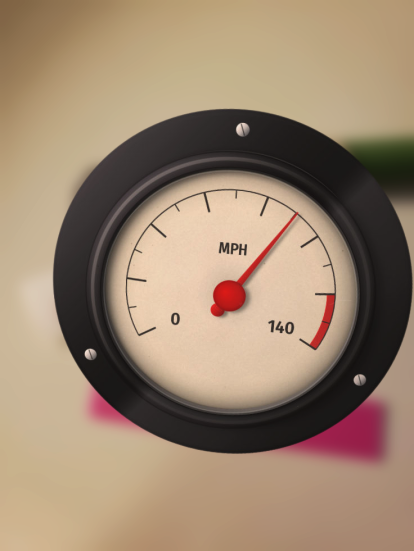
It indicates 90 mph
